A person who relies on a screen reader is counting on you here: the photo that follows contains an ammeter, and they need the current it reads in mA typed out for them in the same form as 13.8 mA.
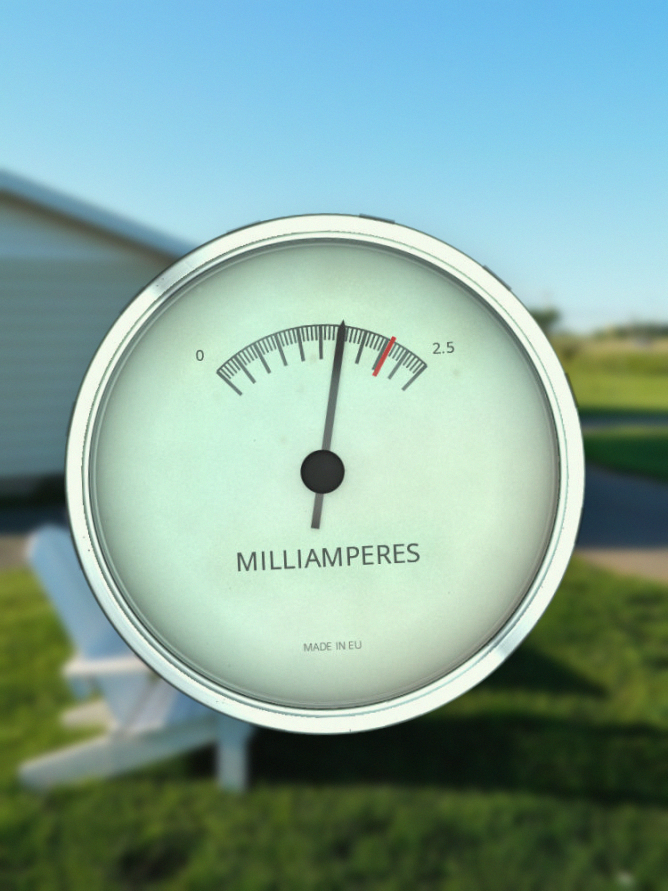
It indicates 1.5 mA
